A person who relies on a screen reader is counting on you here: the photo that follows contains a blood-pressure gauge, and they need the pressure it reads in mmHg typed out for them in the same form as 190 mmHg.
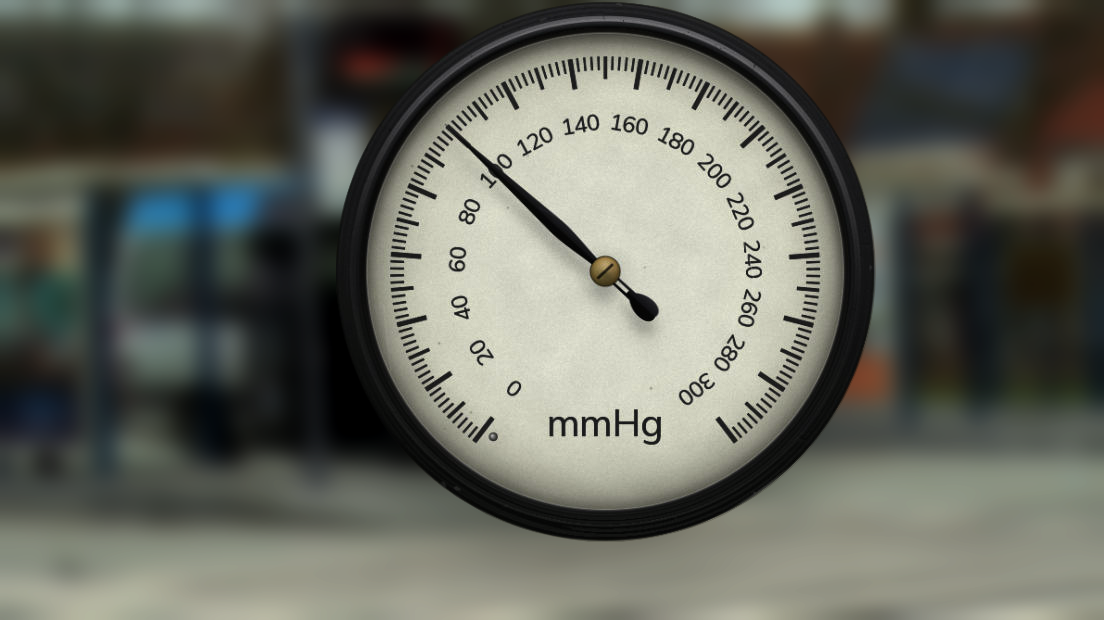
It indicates 100 mmHg
